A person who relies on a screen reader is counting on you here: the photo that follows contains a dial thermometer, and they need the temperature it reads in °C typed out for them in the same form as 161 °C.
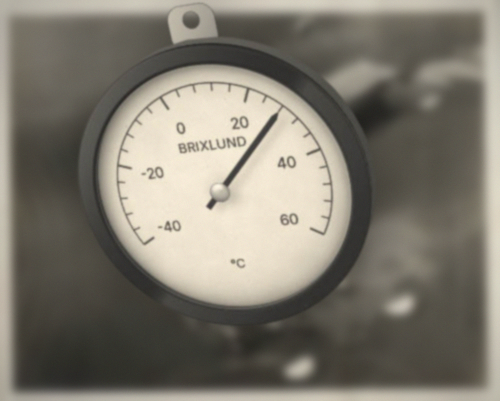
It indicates 28 °C
